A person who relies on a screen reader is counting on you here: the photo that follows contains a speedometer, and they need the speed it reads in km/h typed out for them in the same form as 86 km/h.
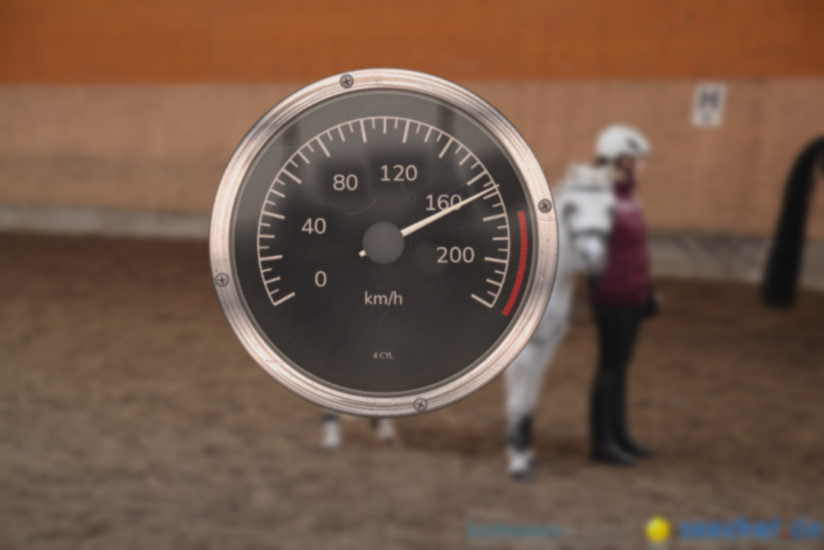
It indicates 167.5 km/h
